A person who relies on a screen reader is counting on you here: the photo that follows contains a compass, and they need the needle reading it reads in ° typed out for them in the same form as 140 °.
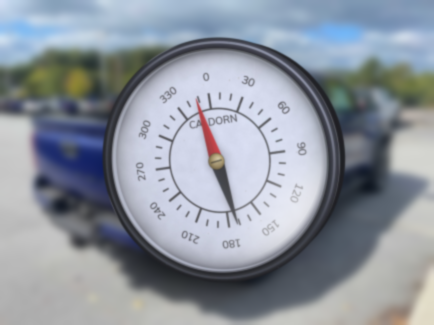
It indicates 350 °
